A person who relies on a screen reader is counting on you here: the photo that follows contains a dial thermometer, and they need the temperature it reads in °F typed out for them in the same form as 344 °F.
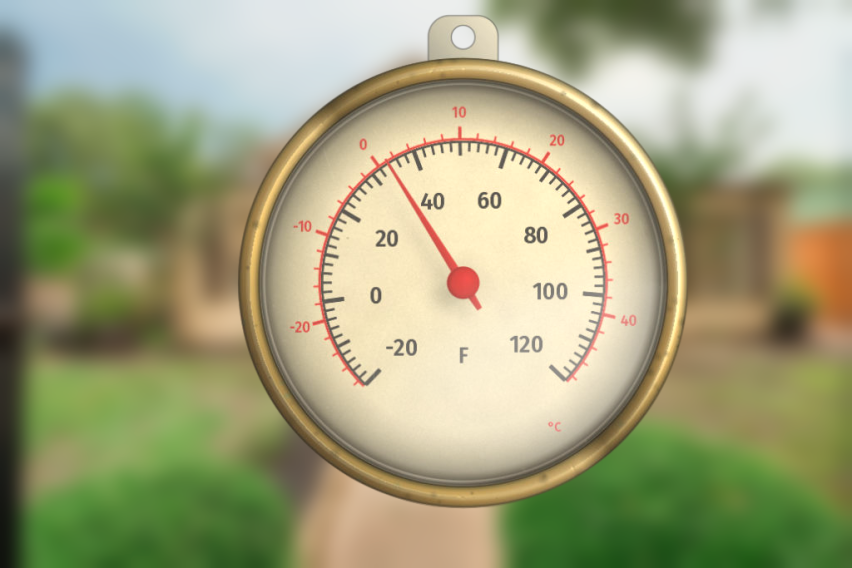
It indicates 34 °F
